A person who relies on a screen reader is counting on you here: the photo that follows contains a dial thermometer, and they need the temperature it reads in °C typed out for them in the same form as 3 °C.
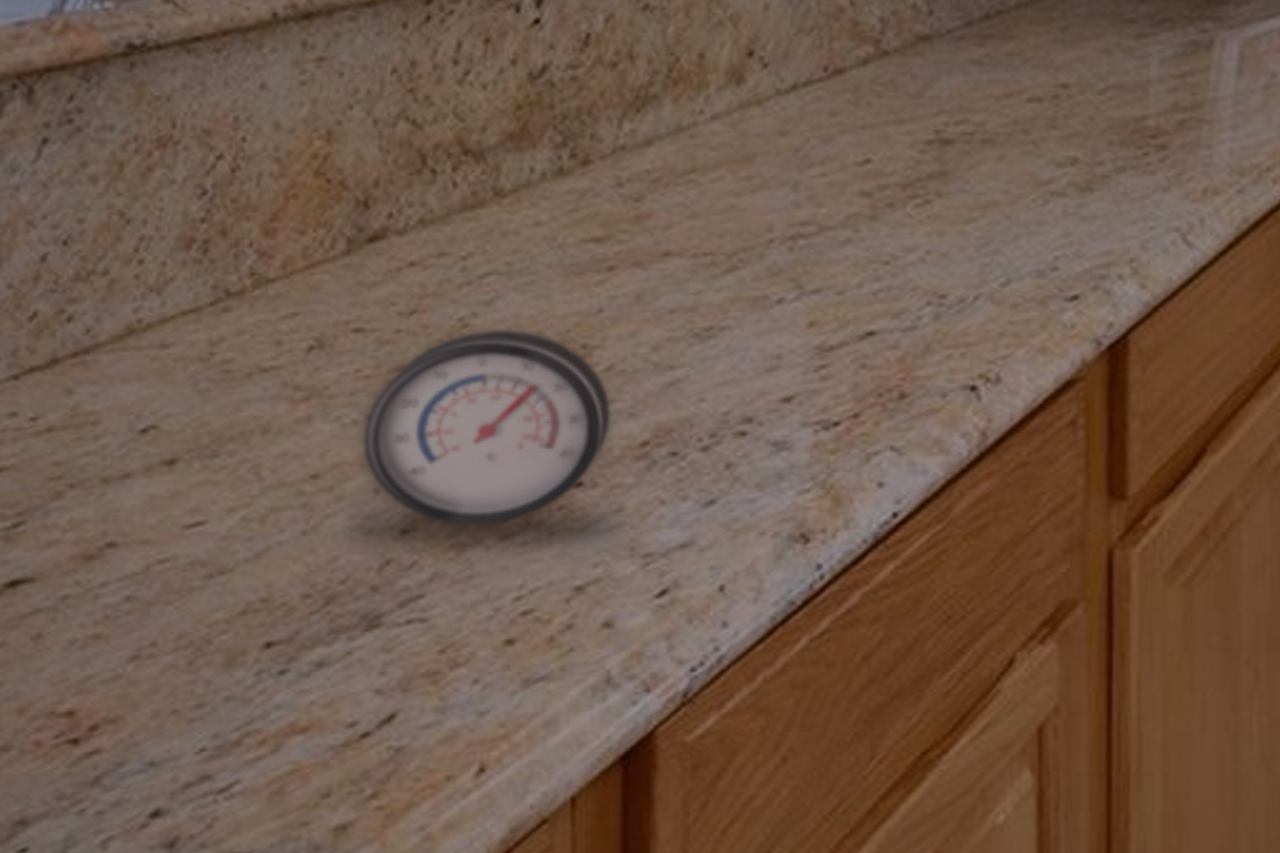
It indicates 15 °C
